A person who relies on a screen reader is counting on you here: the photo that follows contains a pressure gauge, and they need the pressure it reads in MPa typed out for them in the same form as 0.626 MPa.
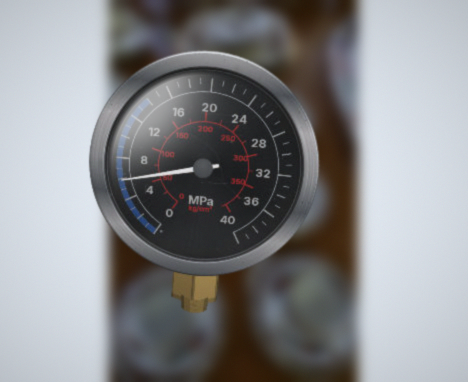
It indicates 6 MPa
